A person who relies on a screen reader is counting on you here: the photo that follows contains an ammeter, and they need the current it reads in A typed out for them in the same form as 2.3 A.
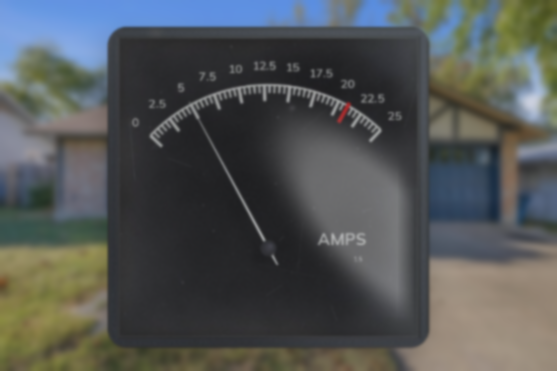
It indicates 5 A
